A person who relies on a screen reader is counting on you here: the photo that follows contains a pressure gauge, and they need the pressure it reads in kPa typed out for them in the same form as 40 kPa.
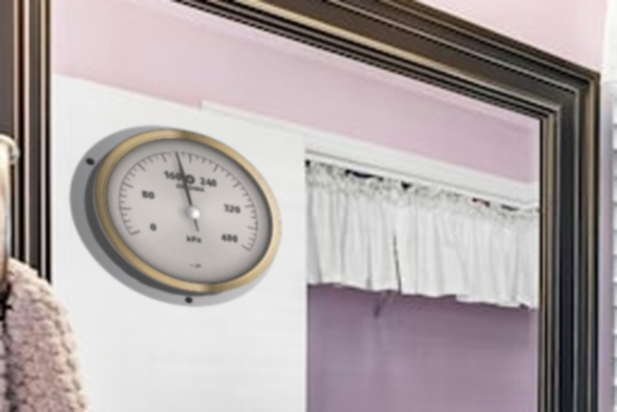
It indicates 180 kPa
